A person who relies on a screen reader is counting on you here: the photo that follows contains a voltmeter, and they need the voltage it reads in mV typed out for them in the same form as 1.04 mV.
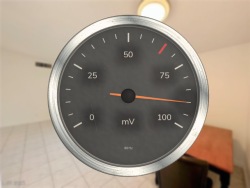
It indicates 90 mV
